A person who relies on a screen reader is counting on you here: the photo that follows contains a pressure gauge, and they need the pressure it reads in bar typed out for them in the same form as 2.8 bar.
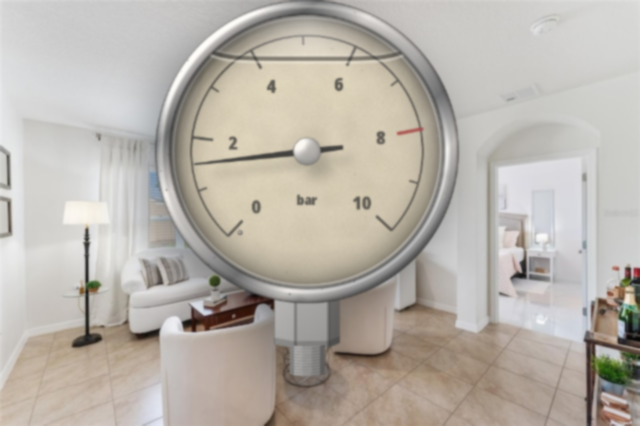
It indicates 1.5 bar
